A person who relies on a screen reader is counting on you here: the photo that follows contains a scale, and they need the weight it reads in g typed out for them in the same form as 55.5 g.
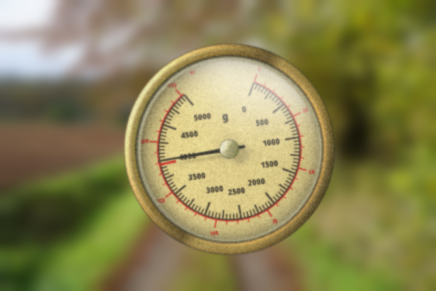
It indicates 4000 g
